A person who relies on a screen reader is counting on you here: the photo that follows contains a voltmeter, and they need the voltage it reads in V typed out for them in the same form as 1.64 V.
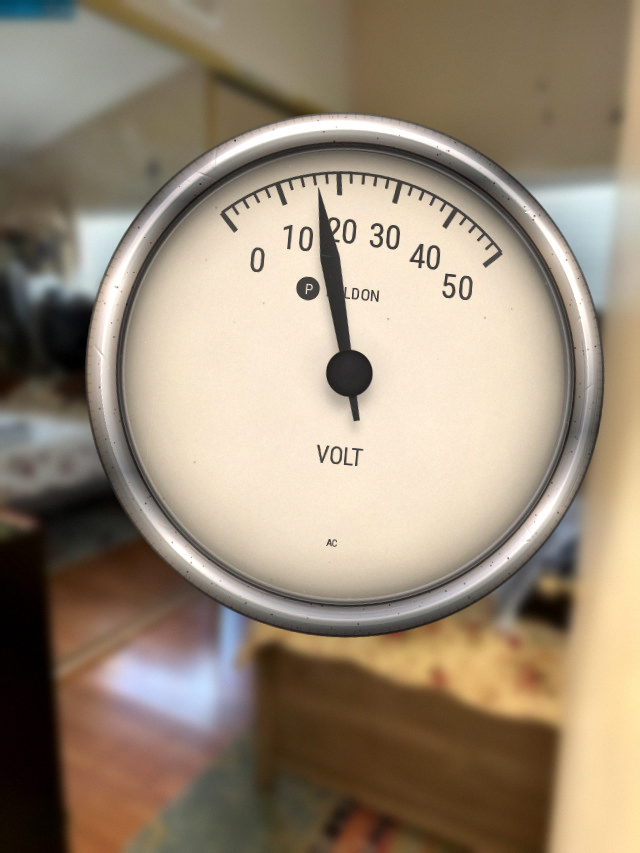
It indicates 16 V
